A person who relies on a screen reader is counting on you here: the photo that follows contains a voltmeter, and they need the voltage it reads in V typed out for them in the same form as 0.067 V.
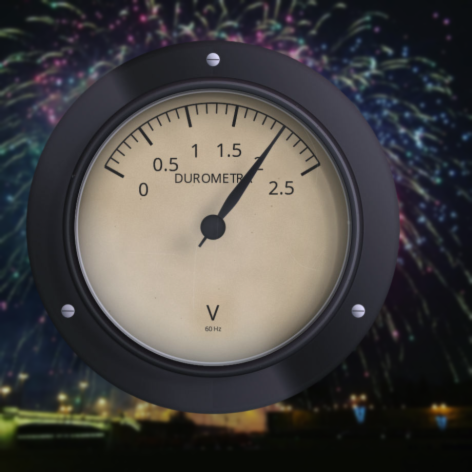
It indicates 2 V
